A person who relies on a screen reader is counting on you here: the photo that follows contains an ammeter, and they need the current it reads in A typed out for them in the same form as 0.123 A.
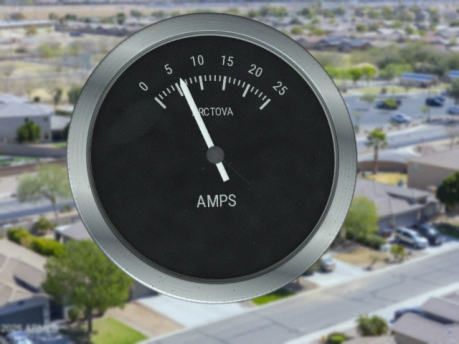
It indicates 6 A
